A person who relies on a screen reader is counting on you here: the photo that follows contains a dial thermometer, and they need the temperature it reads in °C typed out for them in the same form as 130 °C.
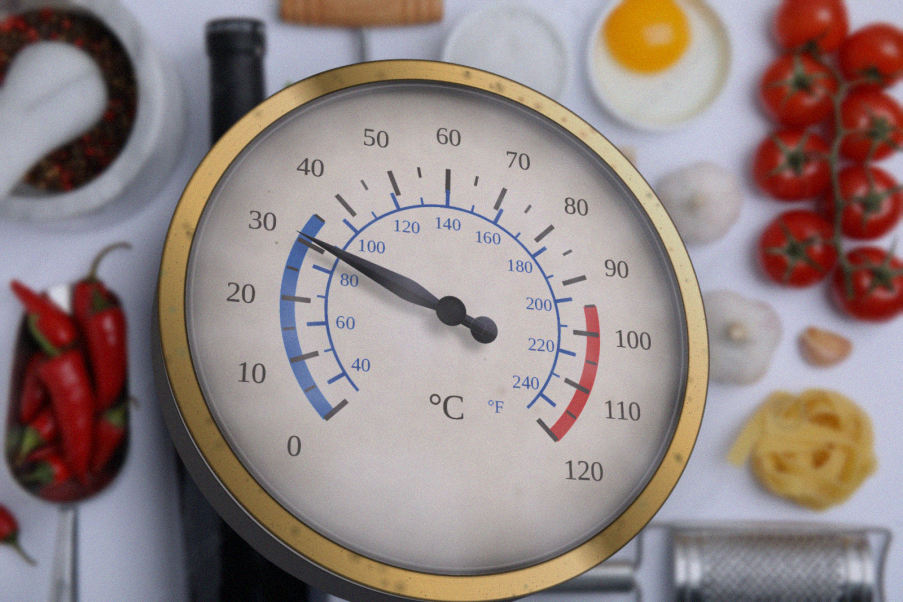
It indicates 30 °C
